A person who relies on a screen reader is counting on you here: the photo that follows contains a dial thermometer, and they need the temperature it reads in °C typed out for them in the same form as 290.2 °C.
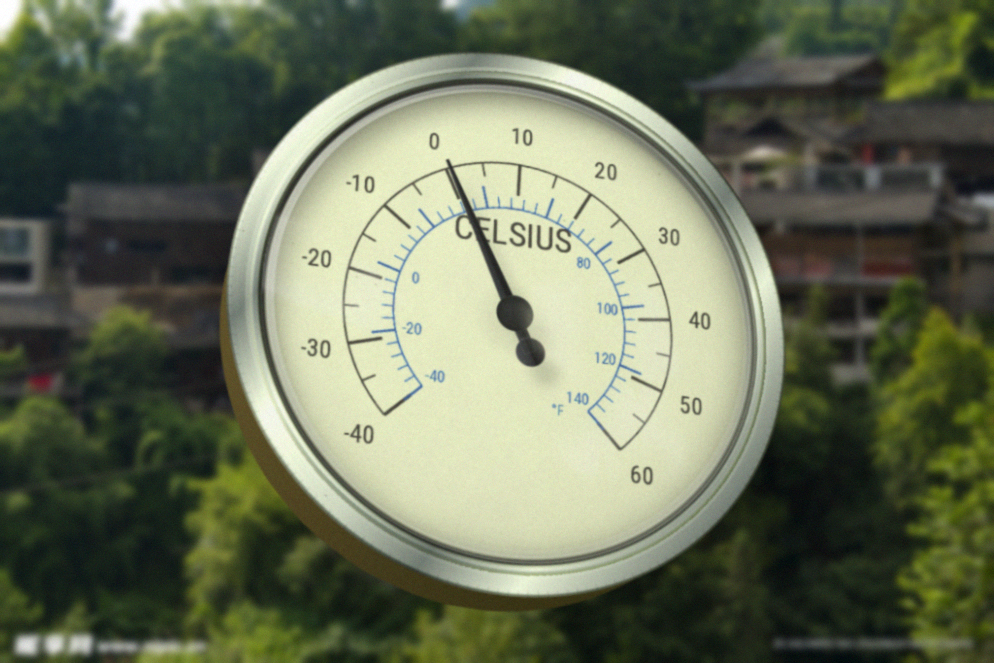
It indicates 0 °C
